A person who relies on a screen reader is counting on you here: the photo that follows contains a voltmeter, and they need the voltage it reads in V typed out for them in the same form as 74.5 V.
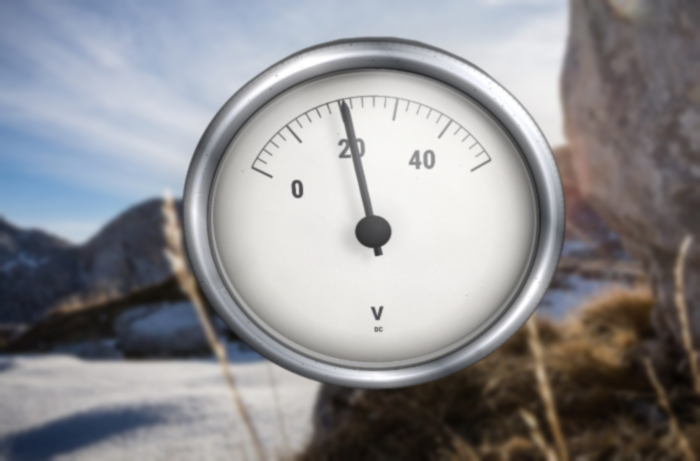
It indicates 21 V
